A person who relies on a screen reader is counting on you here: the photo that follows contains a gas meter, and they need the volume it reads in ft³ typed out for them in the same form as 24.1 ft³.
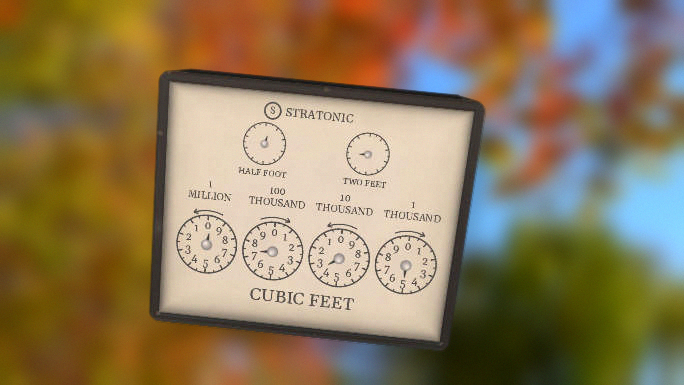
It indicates 973500 ft³
